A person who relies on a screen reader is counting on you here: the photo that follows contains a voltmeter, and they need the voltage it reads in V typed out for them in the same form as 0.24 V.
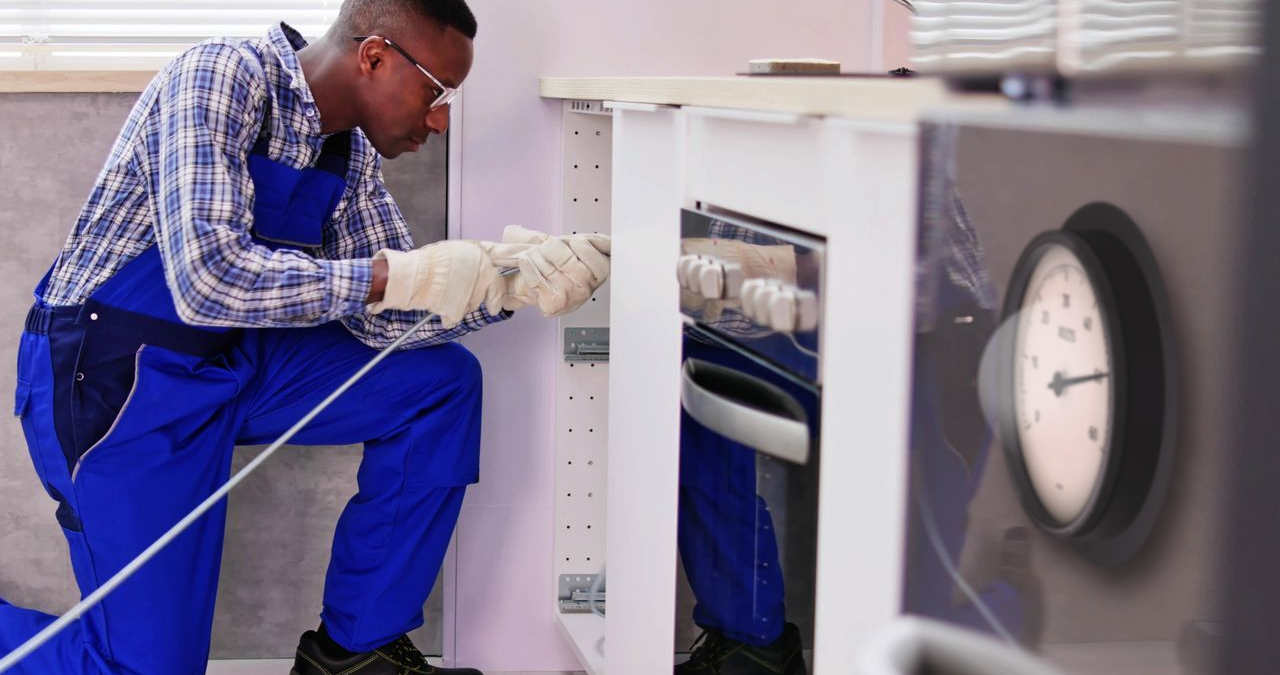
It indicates 50 V
